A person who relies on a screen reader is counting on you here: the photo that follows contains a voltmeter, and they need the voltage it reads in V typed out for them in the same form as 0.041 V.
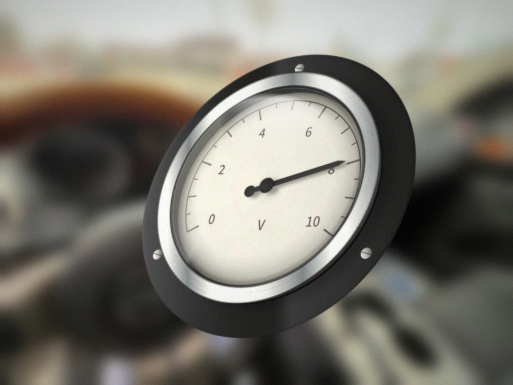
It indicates 8 V
